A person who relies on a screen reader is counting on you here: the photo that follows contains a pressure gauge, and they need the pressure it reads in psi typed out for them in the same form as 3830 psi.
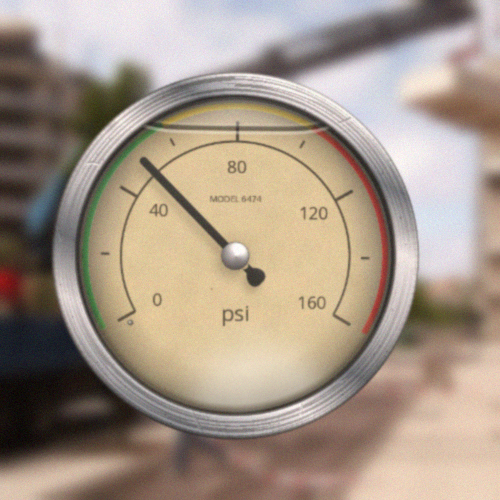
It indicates 50 psi
